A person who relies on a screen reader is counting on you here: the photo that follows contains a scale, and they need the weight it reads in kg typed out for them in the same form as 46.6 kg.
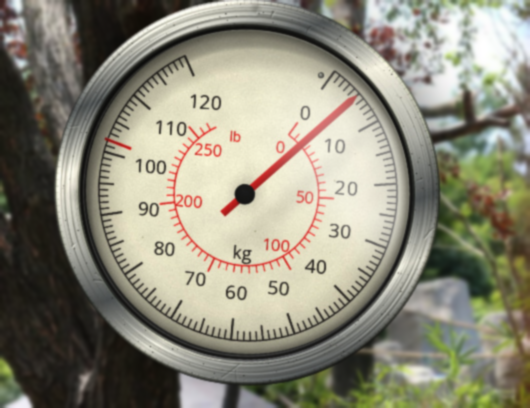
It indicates 5 kg
